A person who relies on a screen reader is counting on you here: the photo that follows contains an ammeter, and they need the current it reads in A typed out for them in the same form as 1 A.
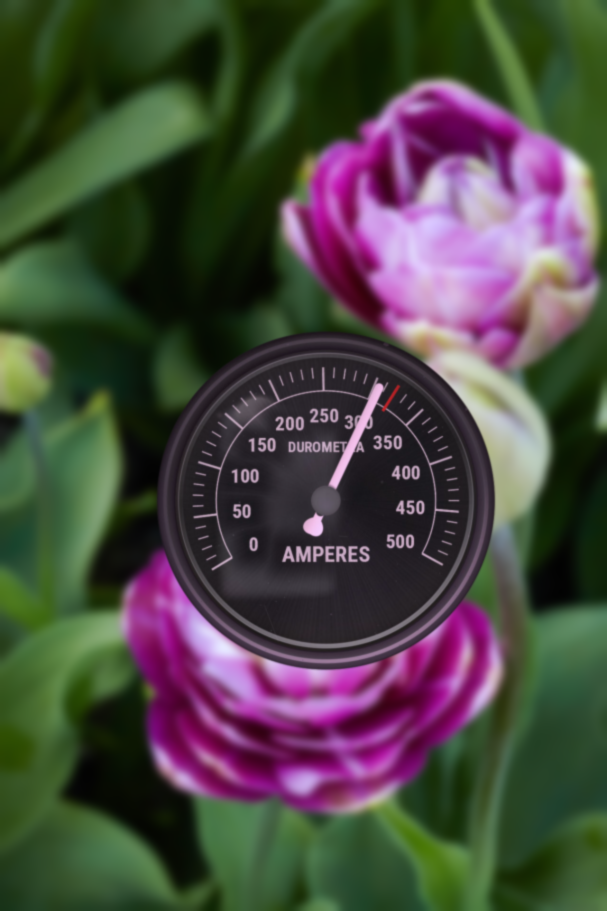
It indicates 305 A
